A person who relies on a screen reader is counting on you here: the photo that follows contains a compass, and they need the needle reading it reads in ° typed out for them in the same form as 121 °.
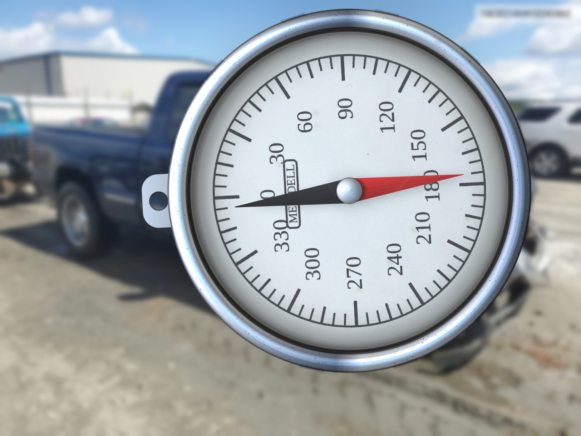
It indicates 175 °
